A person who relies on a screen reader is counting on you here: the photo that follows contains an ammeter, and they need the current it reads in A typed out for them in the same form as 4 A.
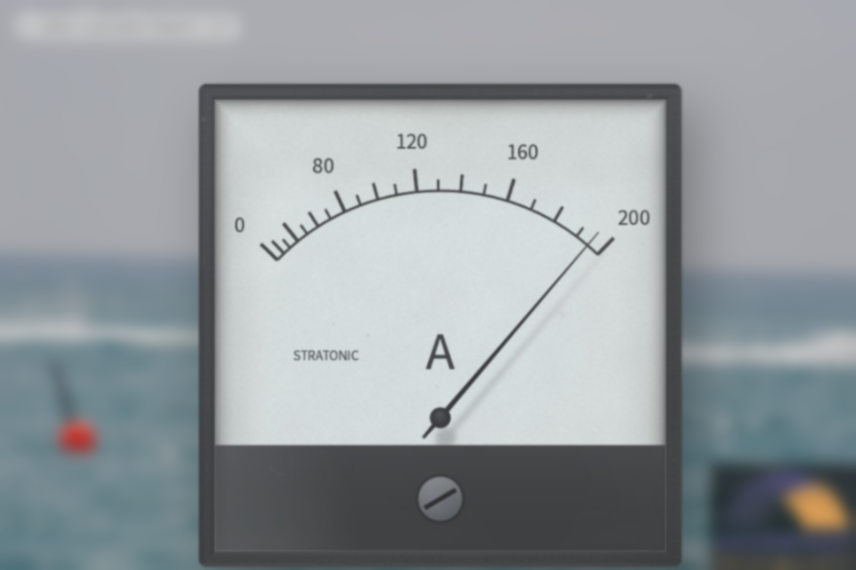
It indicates 195 A
